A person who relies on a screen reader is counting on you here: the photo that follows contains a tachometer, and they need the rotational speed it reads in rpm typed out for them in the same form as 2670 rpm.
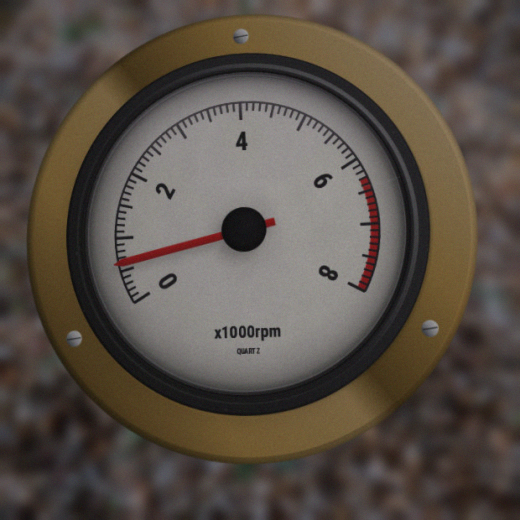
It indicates 600 rpm
